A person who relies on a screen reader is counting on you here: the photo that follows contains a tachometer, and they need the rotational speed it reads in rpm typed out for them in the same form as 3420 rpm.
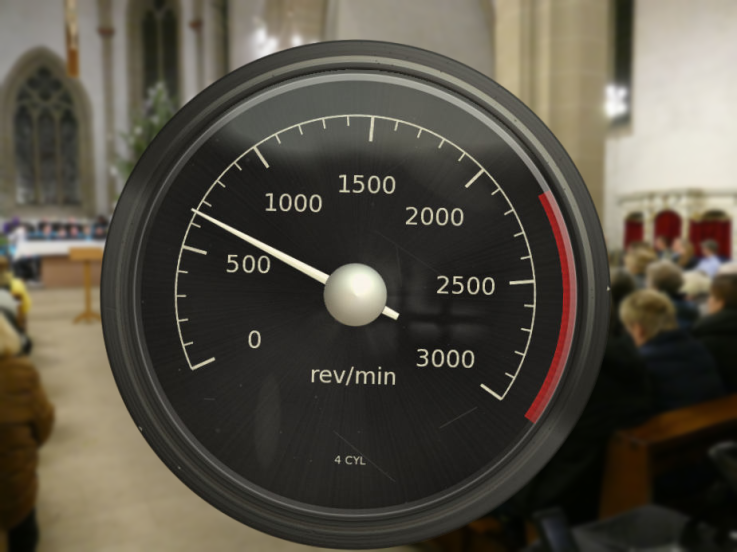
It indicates 650 rpm
